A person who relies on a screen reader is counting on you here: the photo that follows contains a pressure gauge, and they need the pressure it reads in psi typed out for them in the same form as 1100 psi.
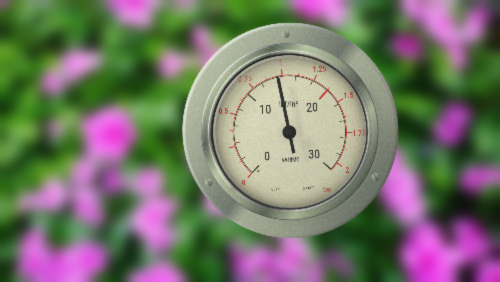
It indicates 14 psi
